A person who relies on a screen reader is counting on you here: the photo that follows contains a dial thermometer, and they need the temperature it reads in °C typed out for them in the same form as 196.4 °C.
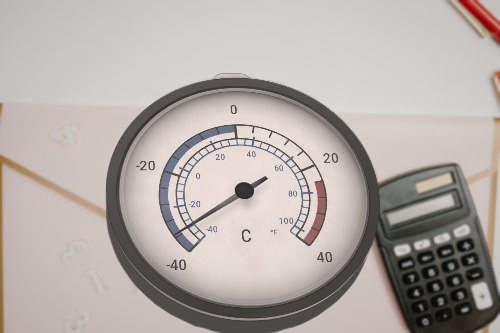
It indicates -36 °C
